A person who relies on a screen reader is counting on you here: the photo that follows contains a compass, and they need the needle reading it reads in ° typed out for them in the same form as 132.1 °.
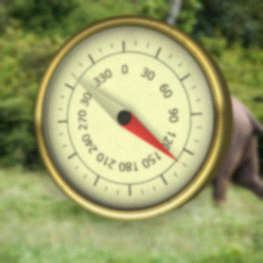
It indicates 130 °
